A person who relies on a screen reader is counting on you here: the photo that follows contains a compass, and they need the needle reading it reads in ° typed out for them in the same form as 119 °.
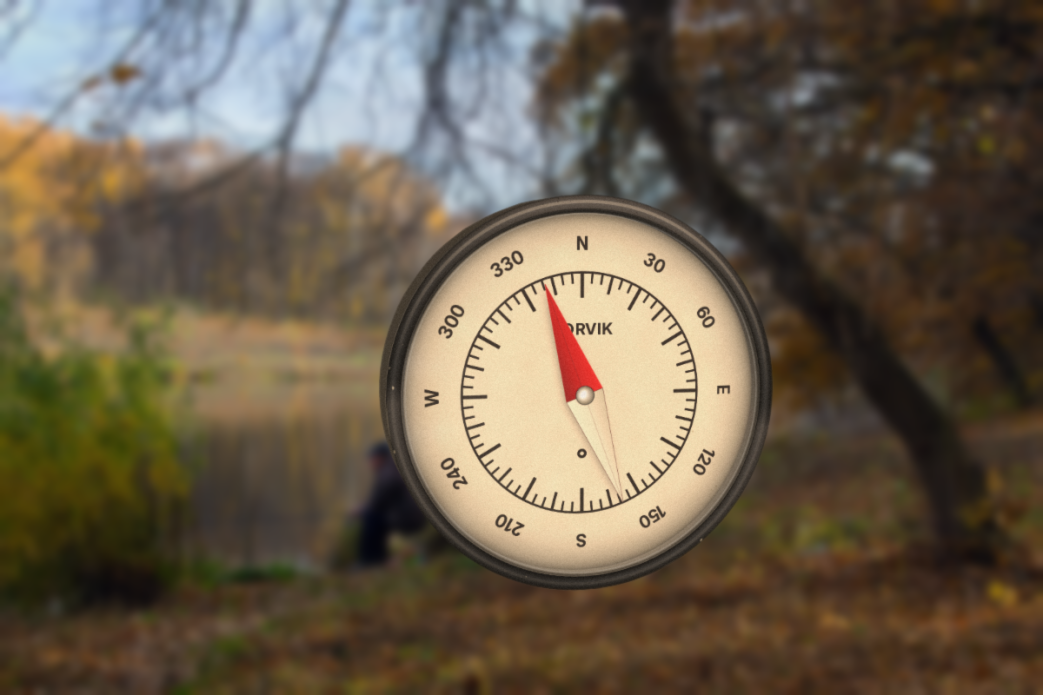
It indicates 340 °
